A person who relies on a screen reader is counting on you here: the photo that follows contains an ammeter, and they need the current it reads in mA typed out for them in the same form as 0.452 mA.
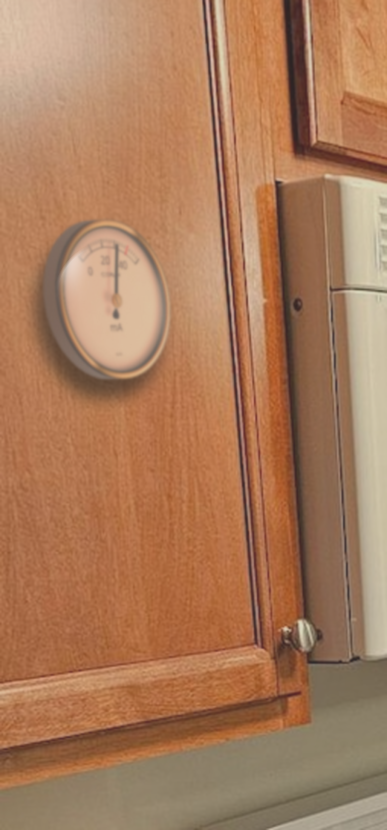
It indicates 30 mA
